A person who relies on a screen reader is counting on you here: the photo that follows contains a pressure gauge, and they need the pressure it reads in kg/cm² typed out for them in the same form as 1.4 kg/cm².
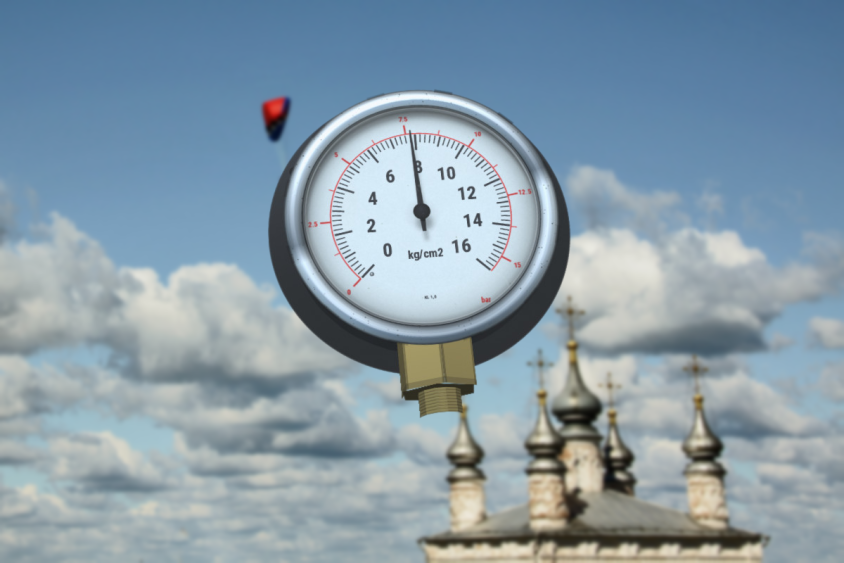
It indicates 7.8 kg/cm²
